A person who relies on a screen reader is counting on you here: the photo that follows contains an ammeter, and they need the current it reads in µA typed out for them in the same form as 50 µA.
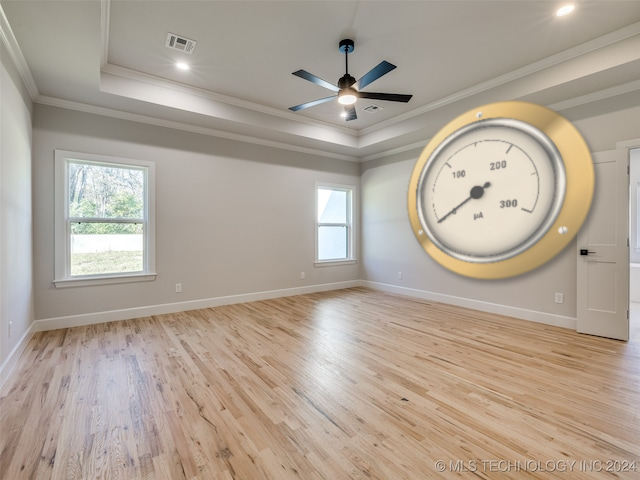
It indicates 0 µA
